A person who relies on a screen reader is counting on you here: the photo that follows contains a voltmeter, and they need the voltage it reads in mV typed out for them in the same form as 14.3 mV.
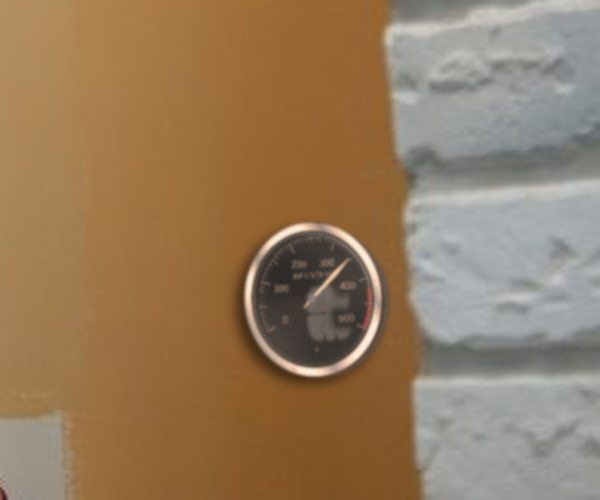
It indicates 350 mV
